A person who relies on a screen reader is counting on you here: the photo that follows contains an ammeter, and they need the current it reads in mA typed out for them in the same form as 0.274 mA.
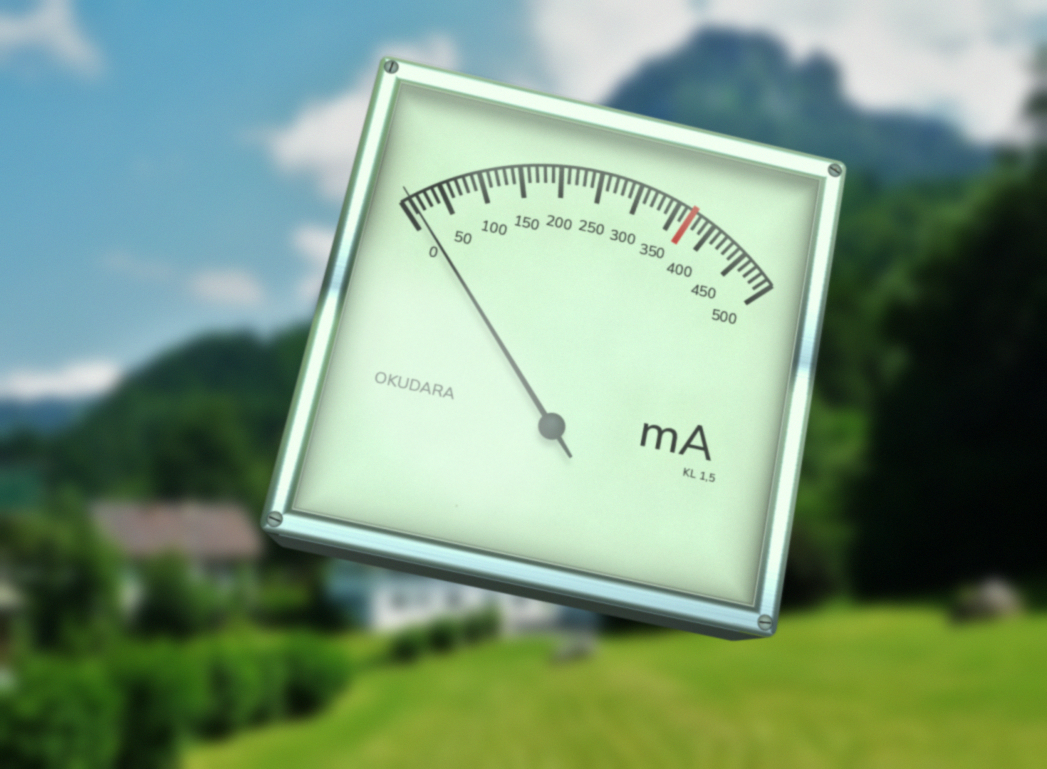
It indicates 10 mA
